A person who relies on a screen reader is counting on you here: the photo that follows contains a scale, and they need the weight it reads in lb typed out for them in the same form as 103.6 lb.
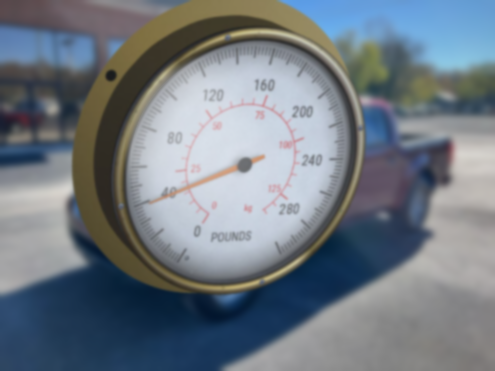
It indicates 40 lb
